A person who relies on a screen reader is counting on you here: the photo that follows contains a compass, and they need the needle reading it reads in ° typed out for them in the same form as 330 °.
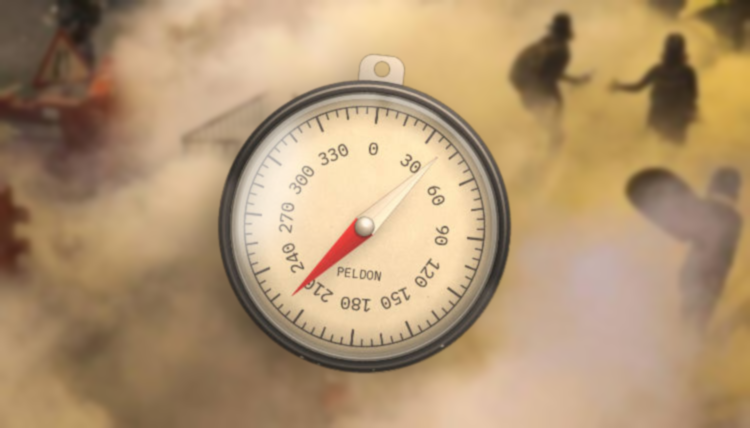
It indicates 220 °
